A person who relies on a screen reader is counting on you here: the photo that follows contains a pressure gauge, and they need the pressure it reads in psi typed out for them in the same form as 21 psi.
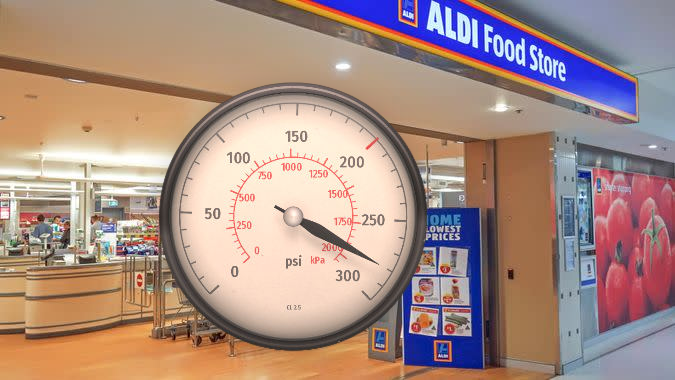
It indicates 280 psi
